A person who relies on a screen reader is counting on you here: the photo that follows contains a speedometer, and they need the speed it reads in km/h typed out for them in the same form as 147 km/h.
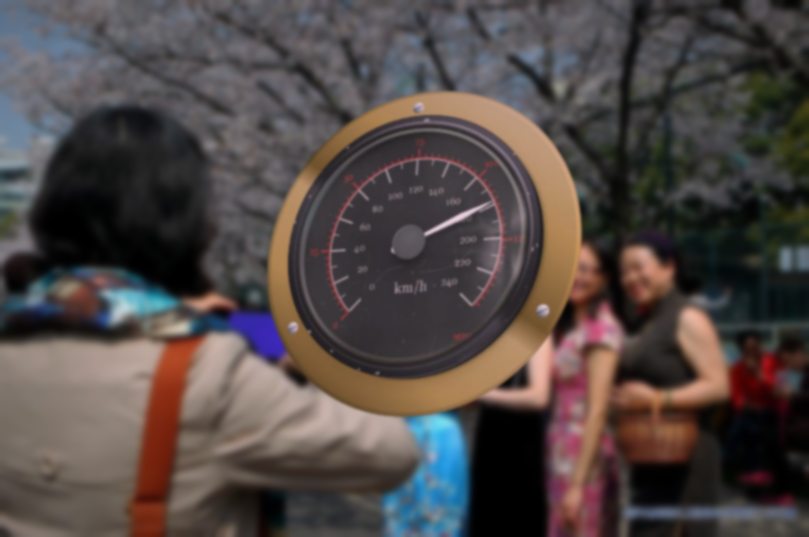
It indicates 180 km/h
